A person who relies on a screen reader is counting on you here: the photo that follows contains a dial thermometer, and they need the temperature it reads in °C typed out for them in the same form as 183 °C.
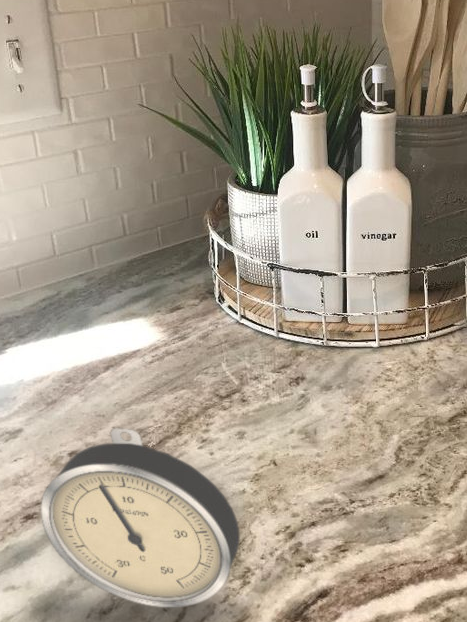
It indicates 5 °C
